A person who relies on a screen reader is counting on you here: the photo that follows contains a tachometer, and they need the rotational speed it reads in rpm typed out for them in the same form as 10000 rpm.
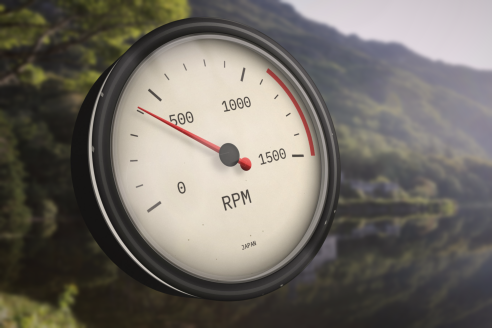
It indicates 400 rpm
